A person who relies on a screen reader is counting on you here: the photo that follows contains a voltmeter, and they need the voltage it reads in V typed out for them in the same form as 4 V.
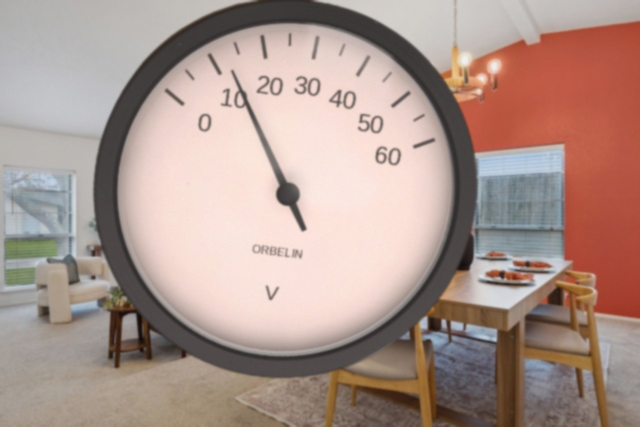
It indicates 12.5 V
